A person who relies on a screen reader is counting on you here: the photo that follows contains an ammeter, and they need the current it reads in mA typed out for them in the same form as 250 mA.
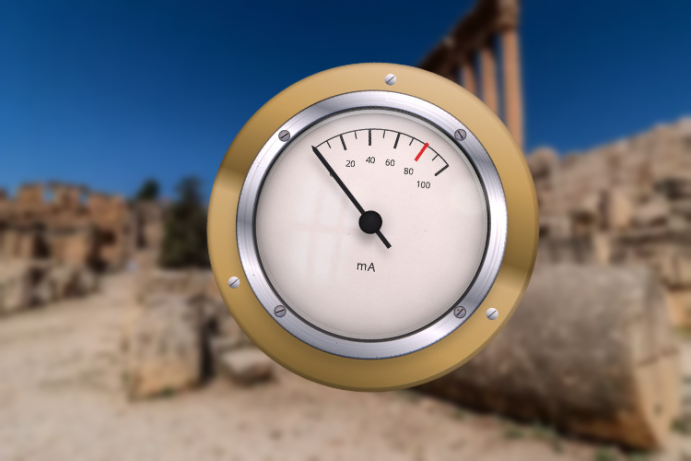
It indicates 0 mA
